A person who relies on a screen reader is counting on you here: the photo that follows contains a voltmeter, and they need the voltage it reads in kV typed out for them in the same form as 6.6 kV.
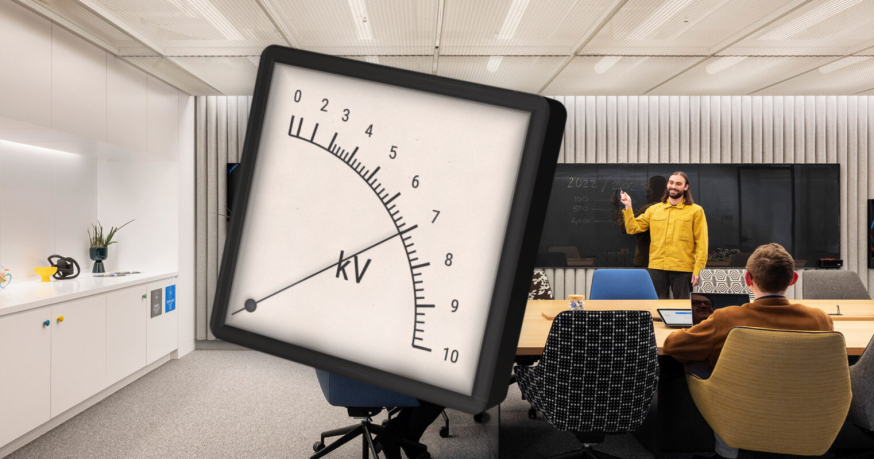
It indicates 7 kV
